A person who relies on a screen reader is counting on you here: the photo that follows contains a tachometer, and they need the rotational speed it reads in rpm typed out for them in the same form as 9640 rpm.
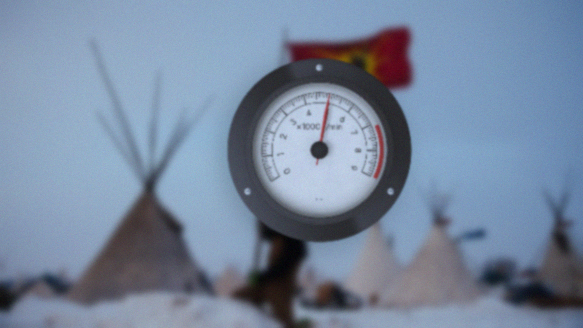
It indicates 5000 rpm
